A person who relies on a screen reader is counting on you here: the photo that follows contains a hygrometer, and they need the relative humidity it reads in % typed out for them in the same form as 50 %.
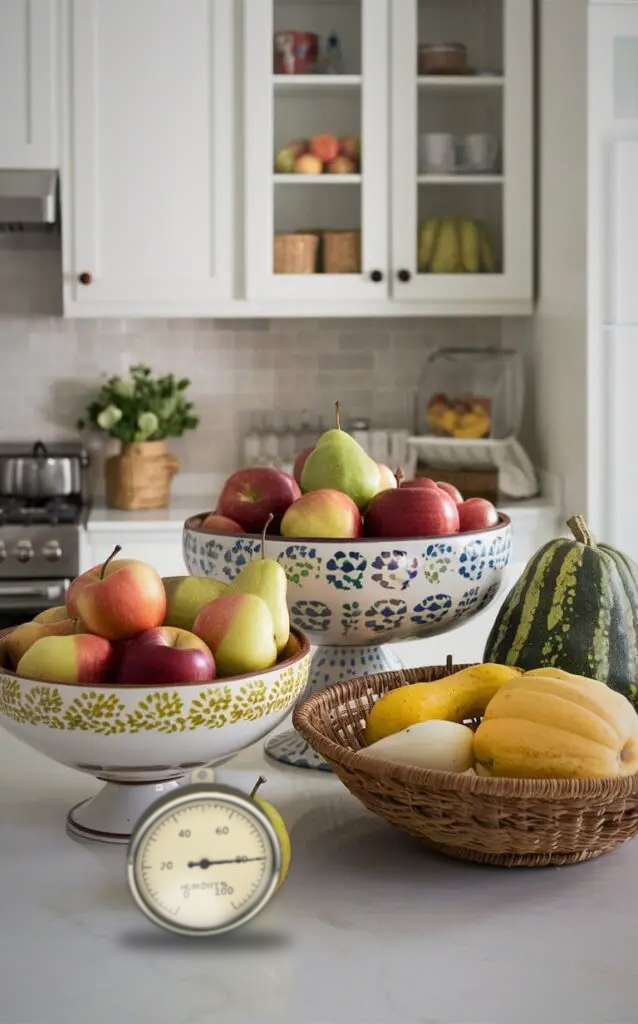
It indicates 80 %
